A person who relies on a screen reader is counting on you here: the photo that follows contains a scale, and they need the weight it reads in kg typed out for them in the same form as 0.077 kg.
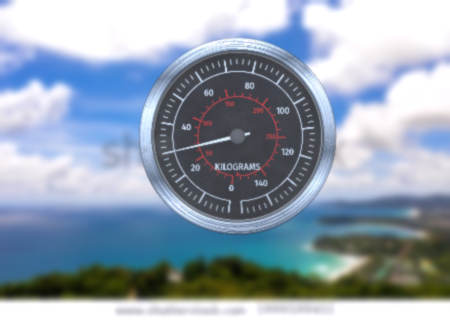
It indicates 30 kg
